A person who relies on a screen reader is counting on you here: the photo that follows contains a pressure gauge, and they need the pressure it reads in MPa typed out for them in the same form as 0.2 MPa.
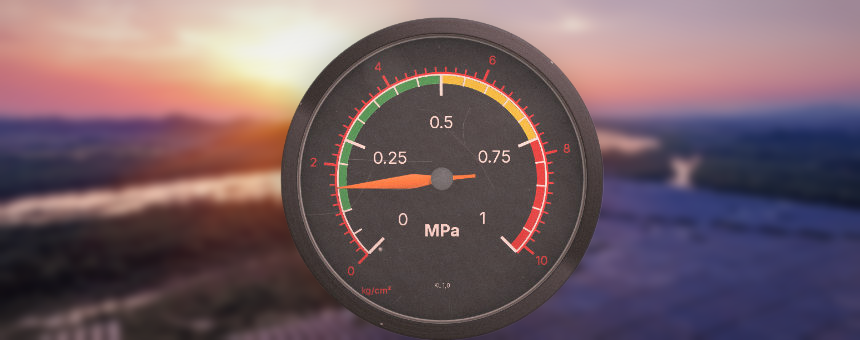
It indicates 0.15 MPa
